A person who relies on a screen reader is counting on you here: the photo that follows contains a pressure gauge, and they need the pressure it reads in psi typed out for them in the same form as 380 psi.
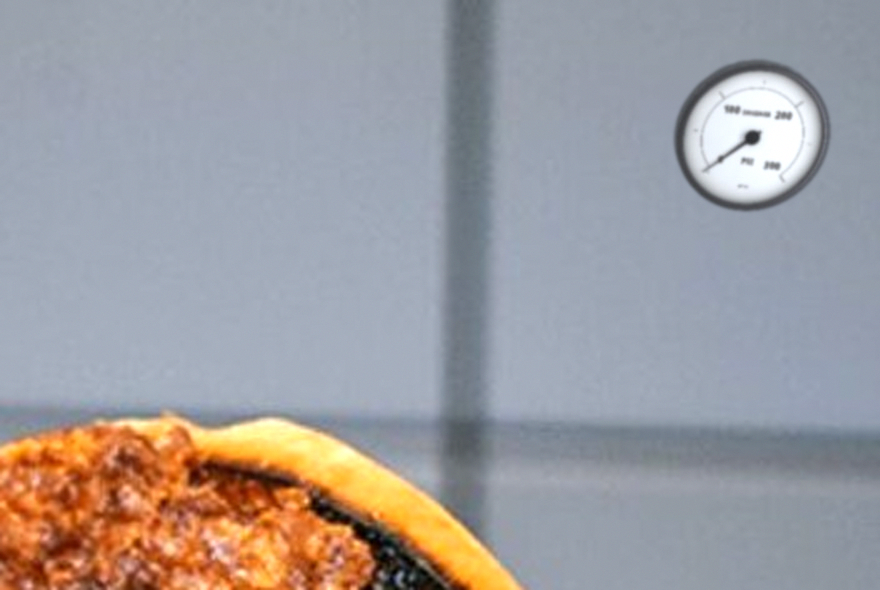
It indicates 0 psi
